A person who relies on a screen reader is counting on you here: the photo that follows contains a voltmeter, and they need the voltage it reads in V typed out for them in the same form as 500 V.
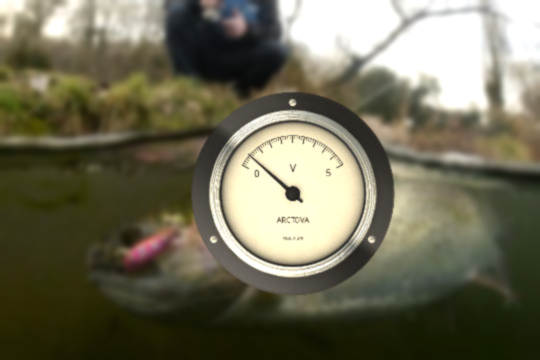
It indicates 0.5 V
